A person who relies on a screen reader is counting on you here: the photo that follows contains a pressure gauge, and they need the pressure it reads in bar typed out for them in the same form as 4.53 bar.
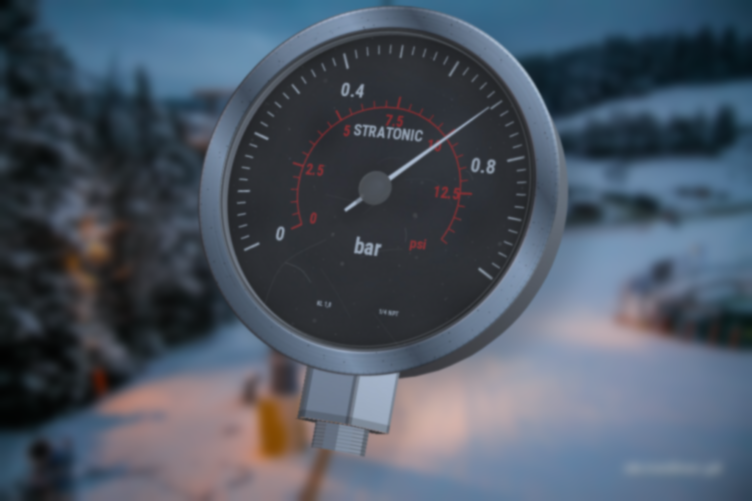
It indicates 0.7 bar
